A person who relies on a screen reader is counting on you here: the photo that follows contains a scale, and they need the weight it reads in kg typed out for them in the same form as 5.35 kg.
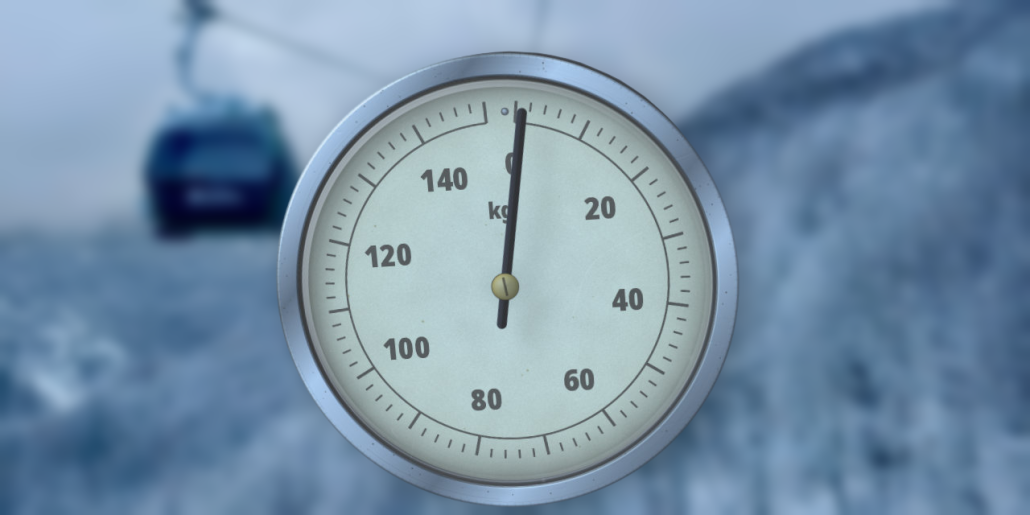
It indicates 1 kg
